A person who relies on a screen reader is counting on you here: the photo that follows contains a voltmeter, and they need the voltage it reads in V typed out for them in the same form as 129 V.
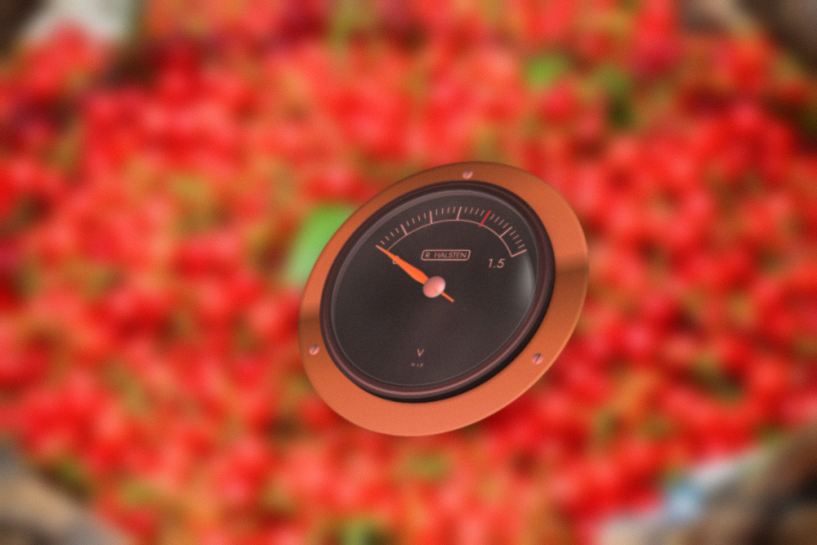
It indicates 0 V
